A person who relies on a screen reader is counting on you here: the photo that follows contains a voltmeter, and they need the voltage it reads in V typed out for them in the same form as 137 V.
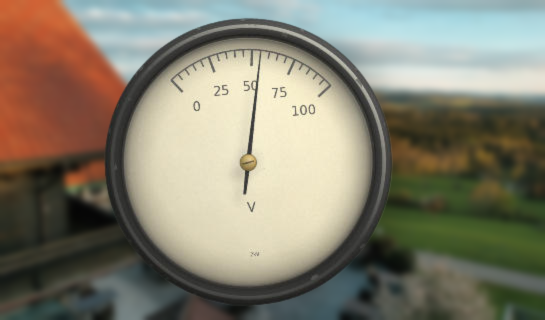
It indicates 55 V
